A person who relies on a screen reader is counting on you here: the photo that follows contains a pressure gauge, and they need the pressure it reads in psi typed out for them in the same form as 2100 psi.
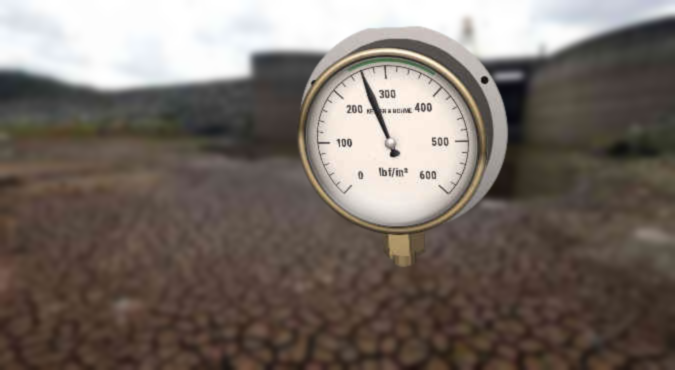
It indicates 260 psi
